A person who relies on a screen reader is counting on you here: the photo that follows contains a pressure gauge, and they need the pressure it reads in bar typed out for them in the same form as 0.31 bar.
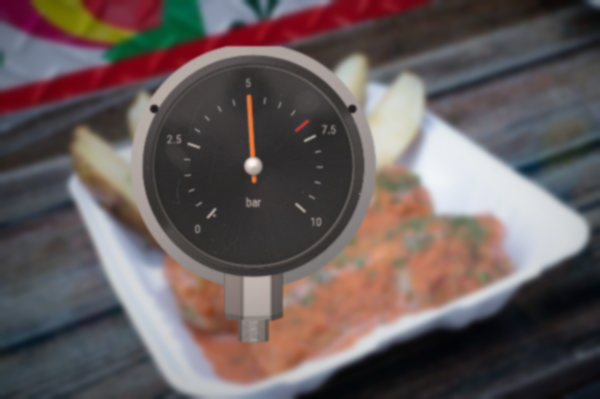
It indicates 5 bar
